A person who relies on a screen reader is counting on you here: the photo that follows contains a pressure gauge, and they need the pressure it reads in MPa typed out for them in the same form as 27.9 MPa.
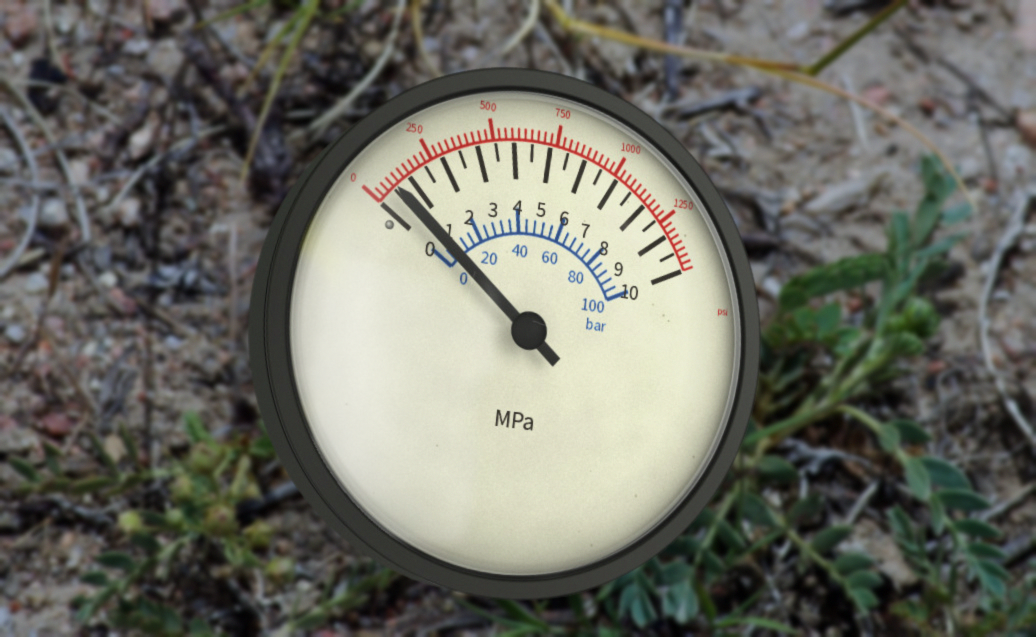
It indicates 0.5 MPa
